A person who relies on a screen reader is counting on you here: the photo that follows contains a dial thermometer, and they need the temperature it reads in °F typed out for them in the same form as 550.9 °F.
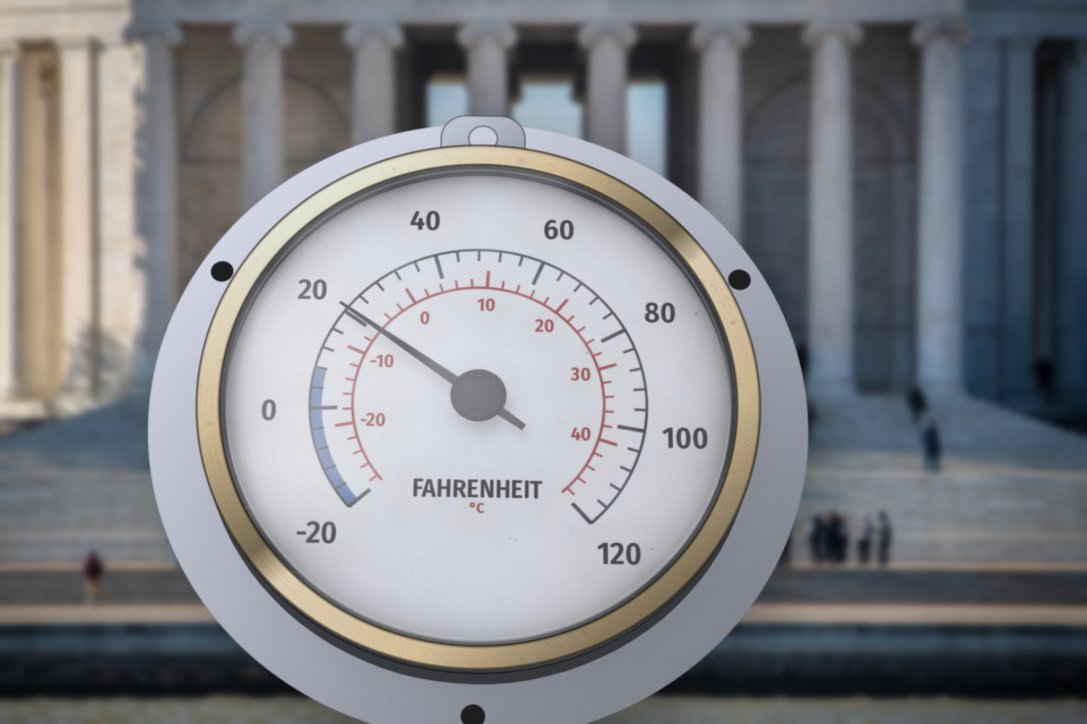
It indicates 20 °F
